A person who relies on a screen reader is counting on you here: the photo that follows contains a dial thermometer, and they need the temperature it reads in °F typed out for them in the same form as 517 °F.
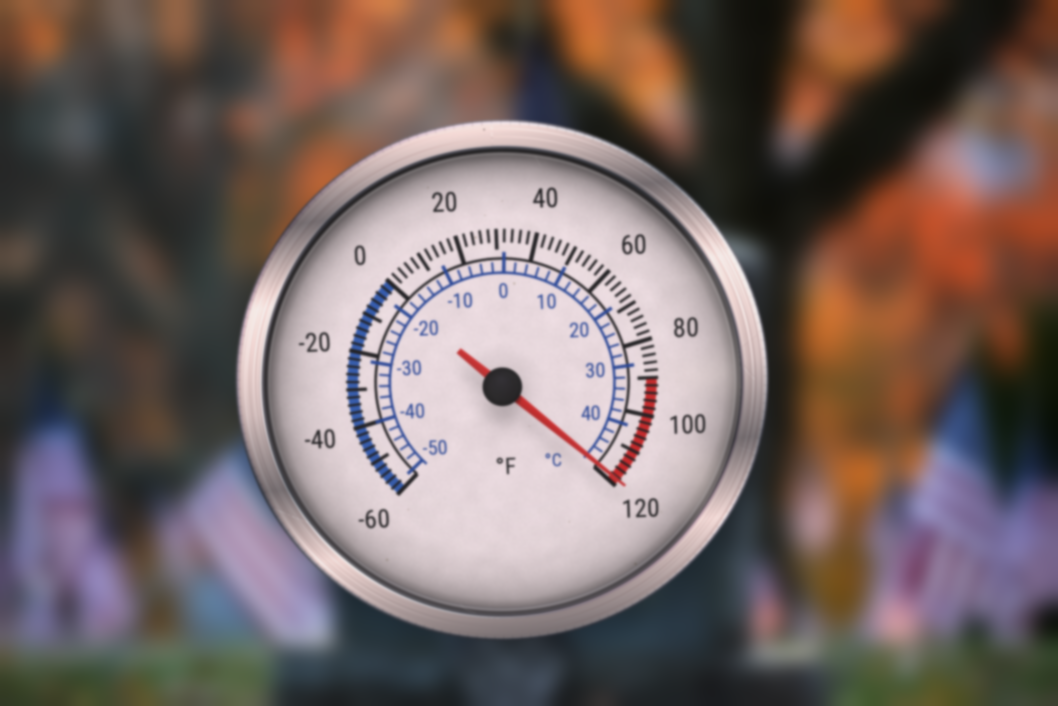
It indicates 118 °F
